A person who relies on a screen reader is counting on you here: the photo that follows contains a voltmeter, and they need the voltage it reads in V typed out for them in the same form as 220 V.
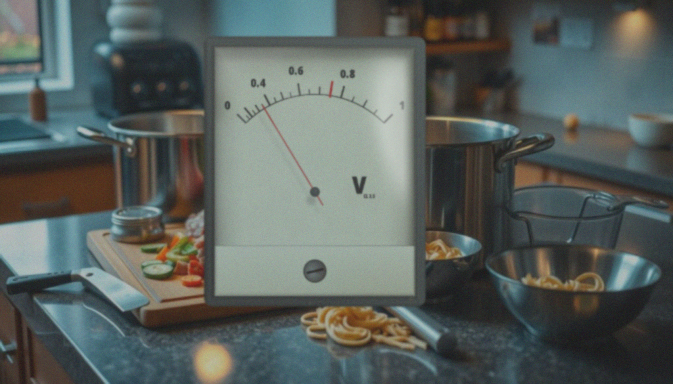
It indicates 0.35 V
